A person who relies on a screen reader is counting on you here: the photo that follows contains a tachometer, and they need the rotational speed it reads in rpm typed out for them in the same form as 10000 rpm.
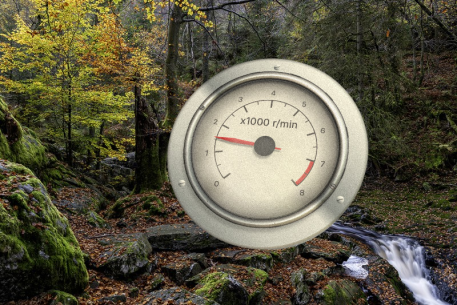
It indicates 1500 rpm
